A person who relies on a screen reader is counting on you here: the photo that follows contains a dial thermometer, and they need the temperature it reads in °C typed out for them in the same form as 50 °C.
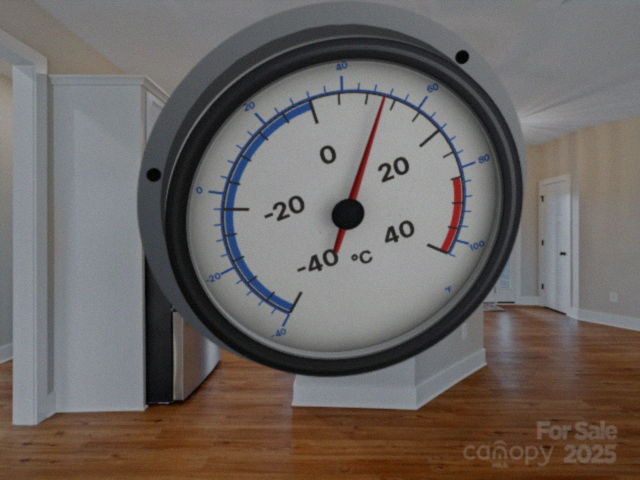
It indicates 10 °C
